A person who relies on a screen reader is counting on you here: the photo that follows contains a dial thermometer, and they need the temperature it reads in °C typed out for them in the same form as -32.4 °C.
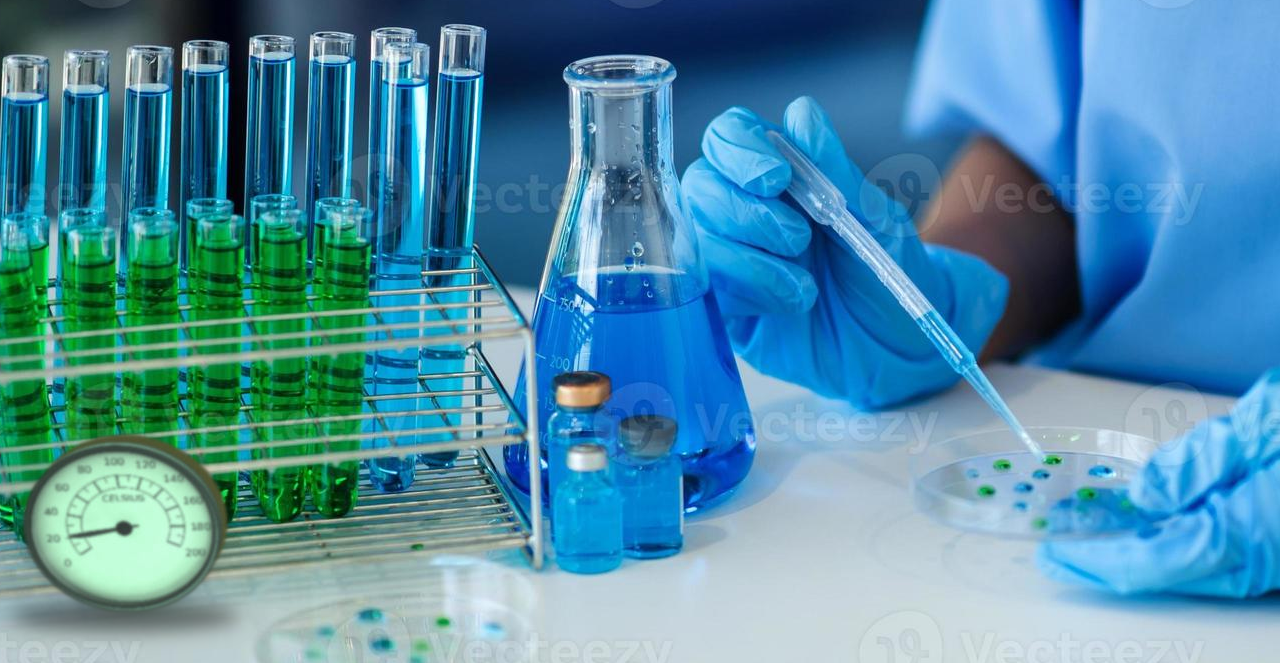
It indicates 20 °C
